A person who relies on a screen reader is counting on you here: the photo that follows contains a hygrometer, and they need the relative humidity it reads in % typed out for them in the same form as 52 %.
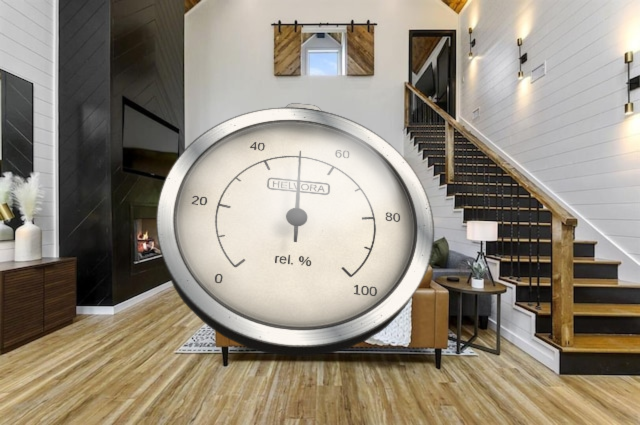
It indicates 50 %
